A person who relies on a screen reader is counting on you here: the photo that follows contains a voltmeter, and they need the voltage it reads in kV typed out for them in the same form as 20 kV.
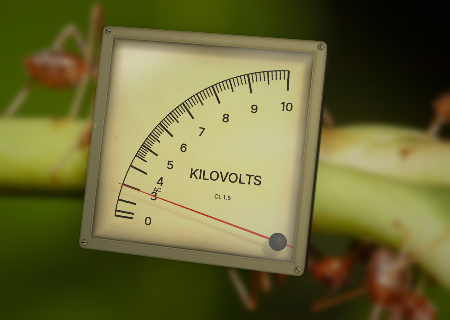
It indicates 3 kV
